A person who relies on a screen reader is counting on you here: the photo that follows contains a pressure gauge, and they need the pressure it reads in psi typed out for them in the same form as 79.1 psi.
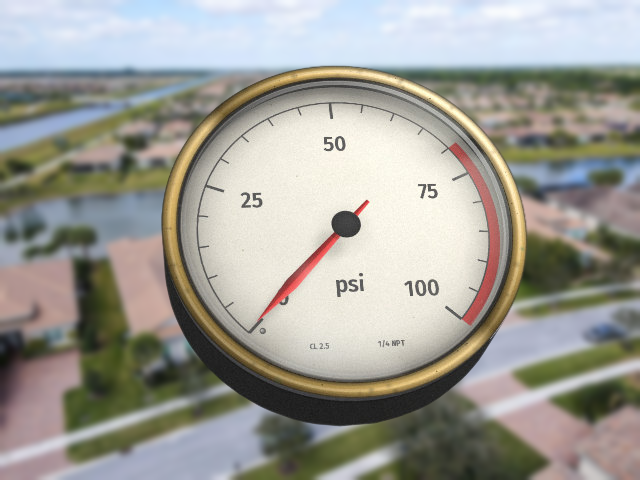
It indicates 0 psi
